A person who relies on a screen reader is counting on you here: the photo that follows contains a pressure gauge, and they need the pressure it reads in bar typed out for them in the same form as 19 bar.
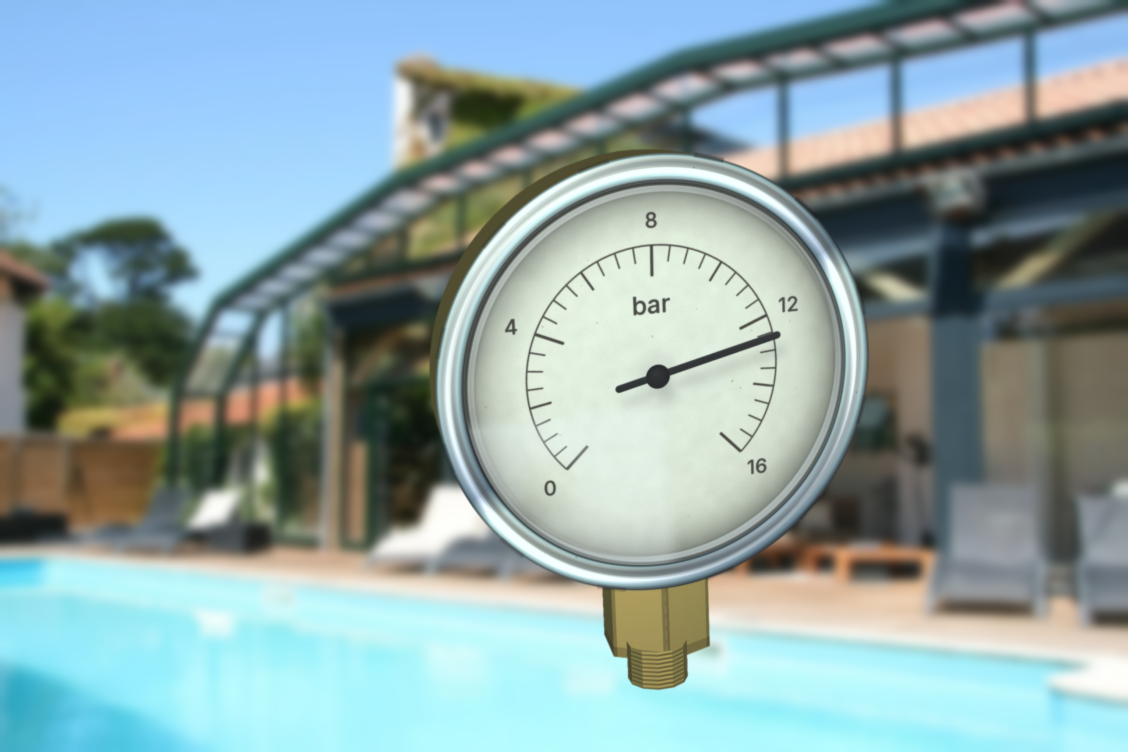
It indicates 12.5 bar
